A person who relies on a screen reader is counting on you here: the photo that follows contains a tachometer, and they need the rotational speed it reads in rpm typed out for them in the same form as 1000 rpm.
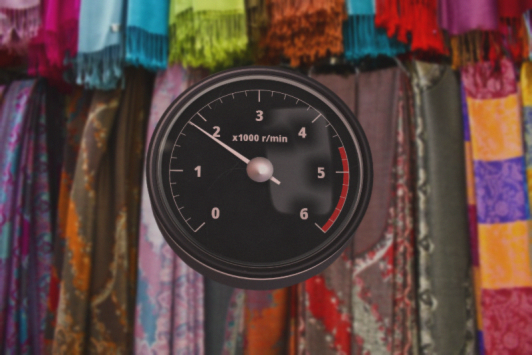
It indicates 1800 rpm
